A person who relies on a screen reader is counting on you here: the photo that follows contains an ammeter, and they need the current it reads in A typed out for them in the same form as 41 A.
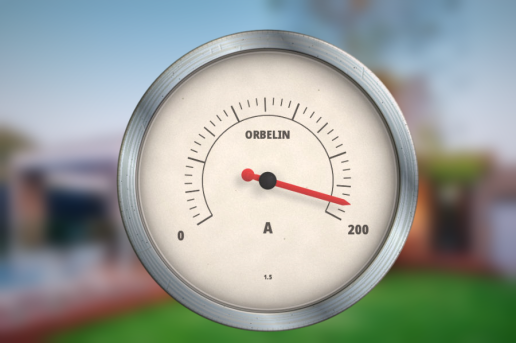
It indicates 190 A
